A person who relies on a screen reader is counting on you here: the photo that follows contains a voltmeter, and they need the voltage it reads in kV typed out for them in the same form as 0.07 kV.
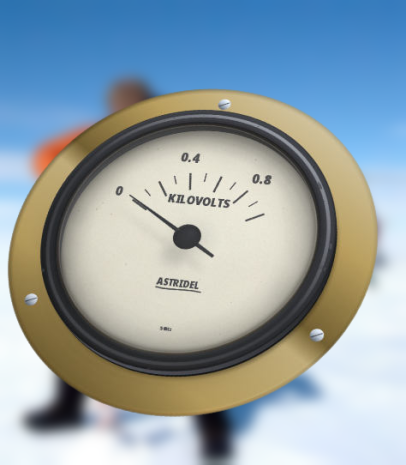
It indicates 0 kV
